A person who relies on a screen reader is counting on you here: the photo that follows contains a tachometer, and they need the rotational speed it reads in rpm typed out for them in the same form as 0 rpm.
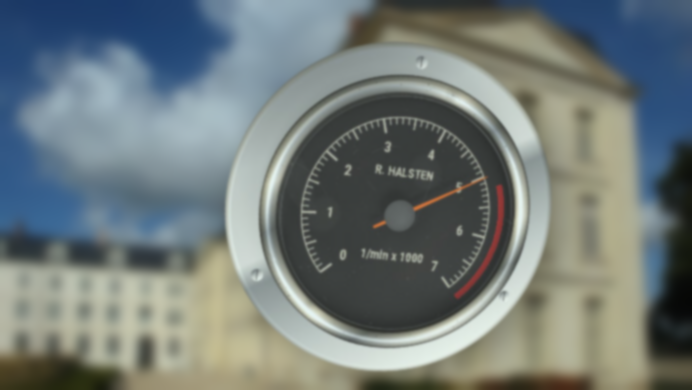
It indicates 5000 rpm
